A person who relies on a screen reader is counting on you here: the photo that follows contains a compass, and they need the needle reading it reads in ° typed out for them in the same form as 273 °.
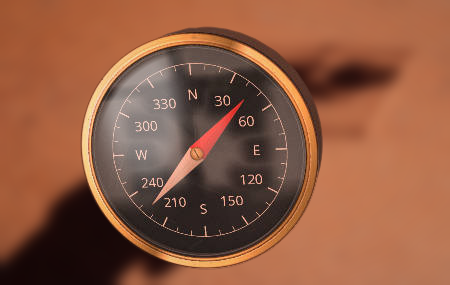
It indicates 45 °
